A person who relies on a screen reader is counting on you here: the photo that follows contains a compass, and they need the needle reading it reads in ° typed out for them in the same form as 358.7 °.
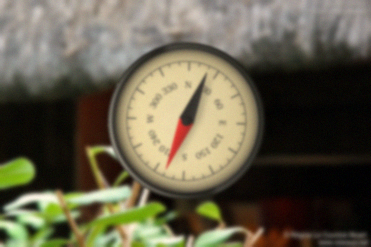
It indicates 200 °
